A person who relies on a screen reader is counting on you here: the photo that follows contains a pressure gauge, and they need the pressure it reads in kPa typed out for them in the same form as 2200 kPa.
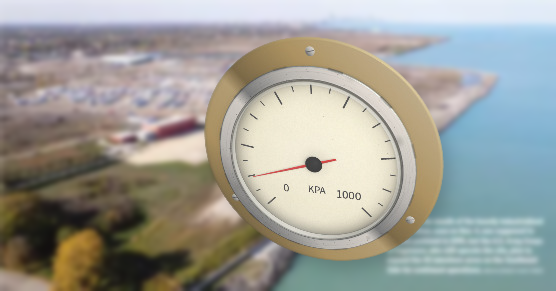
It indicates 100 kPa
